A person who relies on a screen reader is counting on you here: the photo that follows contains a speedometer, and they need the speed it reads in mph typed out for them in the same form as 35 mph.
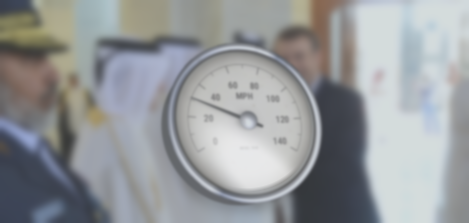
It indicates 30 mph
